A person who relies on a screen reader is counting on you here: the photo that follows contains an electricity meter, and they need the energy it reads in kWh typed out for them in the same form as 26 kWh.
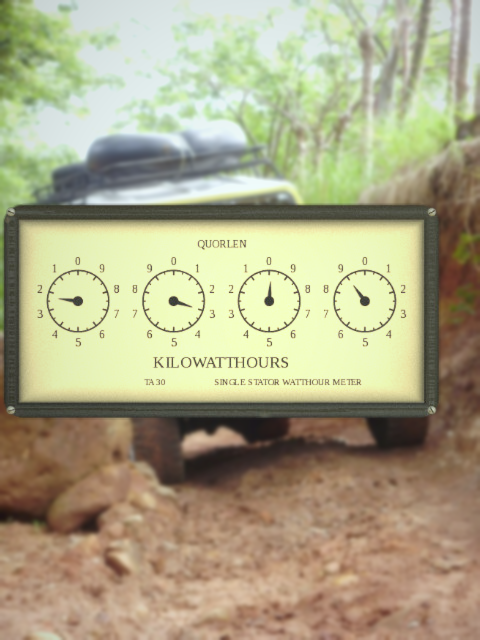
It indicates 2299 kWh
